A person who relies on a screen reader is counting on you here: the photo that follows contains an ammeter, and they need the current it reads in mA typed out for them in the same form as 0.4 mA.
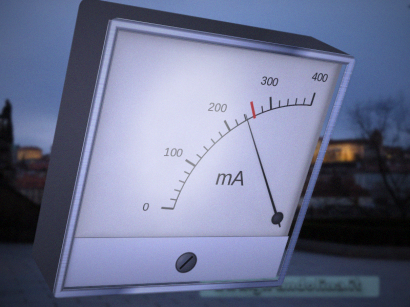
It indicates 240 mA
